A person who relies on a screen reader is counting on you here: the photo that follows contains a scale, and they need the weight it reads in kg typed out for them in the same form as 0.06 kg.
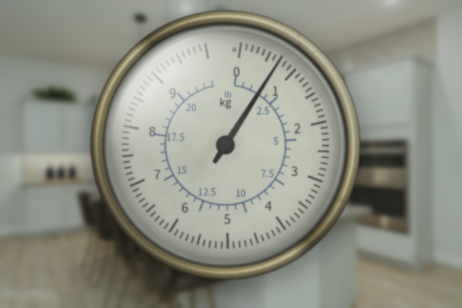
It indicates 0.7 kg
